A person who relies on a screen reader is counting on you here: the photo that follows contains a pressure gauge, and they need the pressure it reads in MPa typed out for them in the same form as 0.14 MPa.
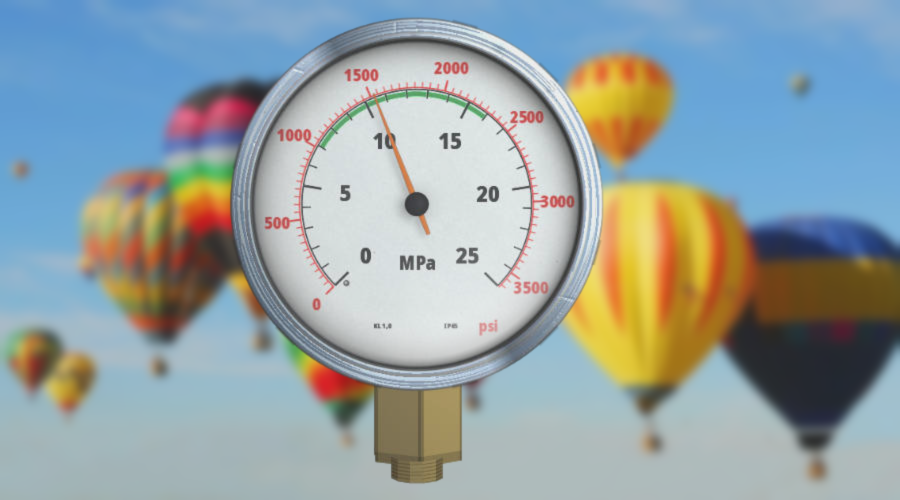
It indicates 10.5 MPa
